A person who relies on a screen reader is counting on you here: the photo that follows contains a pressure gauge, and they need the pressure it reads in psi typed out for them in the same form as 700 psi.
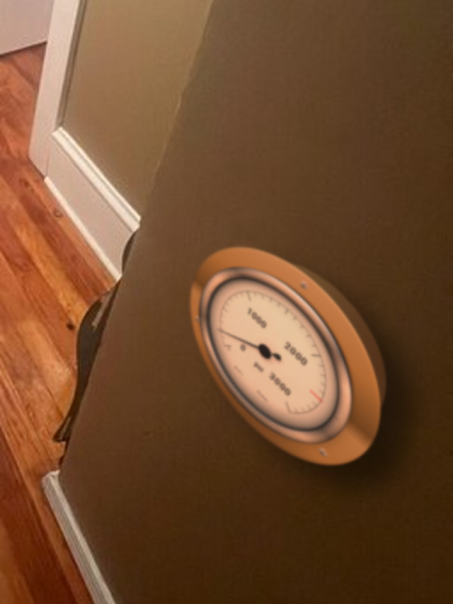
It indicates 200 psi
